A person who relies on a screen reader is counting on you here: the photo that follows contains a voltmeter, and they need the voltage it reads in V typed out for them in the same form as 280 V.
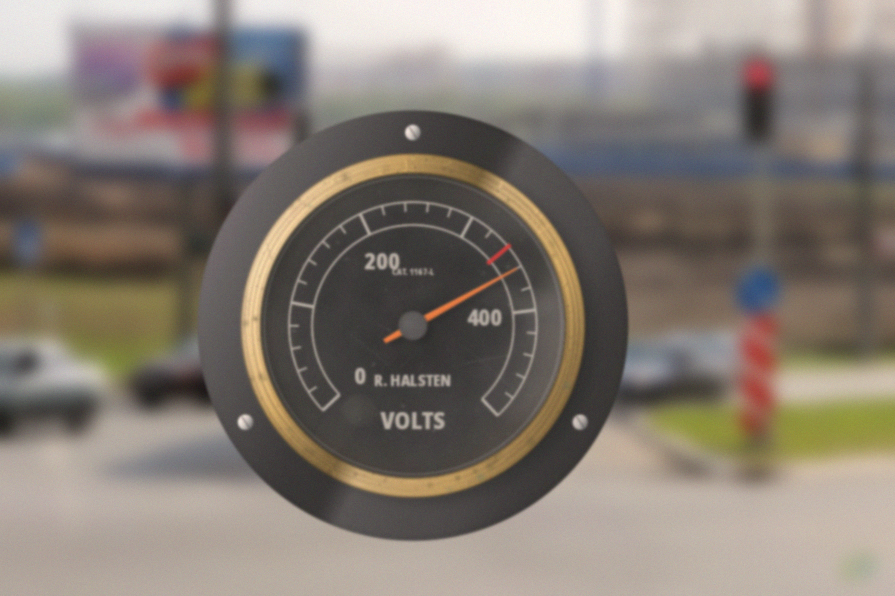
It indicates 360 V
